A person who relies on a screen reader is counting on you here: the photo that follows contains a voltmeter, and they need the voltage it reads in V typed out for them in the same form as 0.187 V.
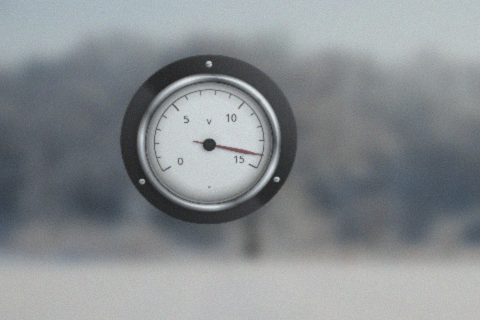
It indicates 14 V
